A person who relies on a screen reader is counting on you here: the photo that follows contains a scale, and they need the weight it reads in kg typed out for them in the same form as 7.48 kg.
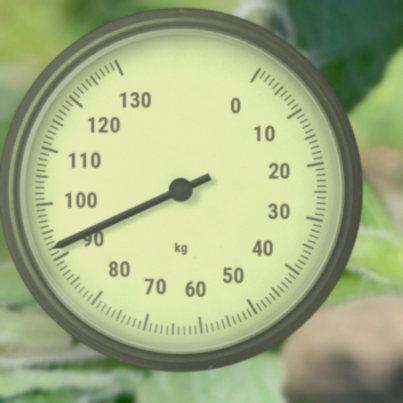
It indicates 92 kg
